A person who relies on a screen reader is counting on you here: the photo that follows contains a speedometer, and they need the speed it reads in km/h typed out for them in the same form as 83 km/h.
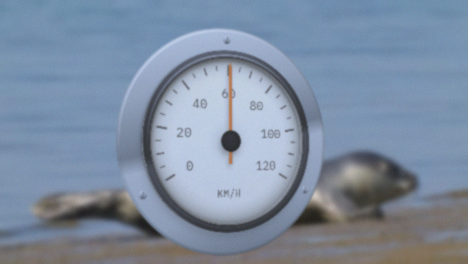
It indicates 60 km/h
